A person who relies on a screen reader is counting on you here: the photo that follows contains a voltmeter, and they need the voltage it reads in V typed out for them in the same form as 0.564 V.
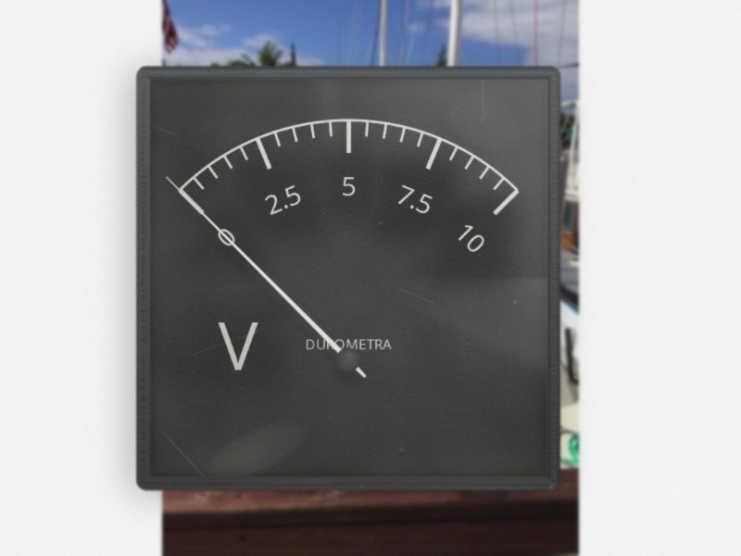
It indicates 0 V
